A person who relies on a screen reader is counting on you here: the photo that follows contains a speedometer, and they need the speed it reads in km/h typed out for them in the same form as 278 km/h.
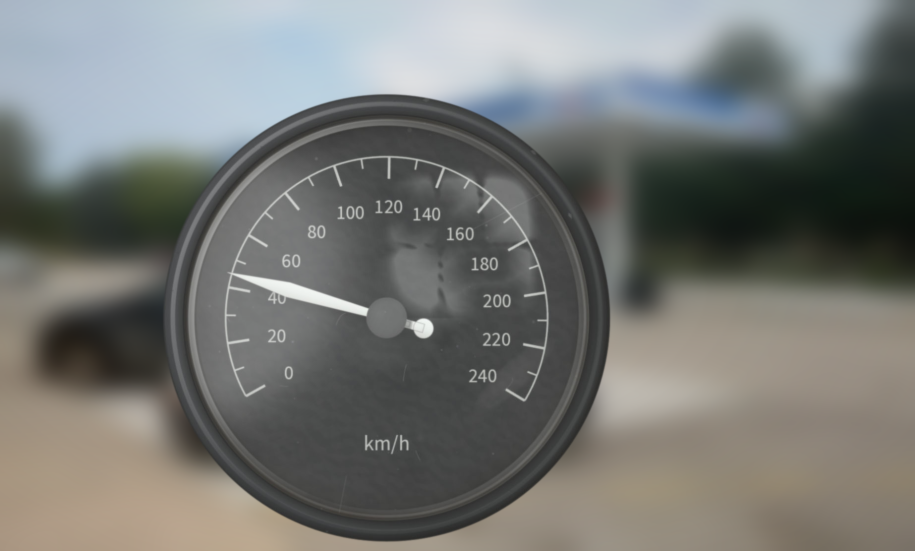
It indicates 45 km/h
